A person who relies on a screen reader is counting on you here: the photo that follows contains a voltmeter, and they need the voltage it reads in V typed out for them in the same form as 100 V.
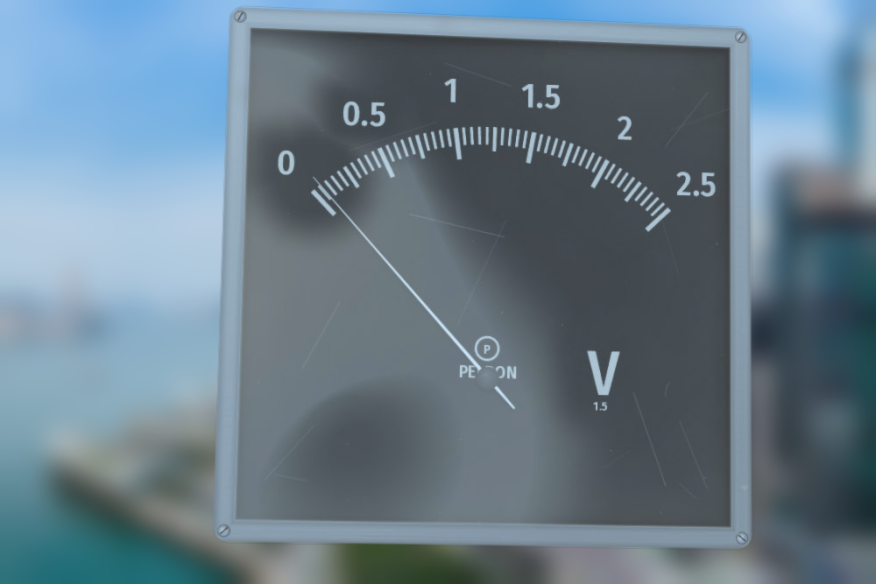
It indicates 0.05 V
